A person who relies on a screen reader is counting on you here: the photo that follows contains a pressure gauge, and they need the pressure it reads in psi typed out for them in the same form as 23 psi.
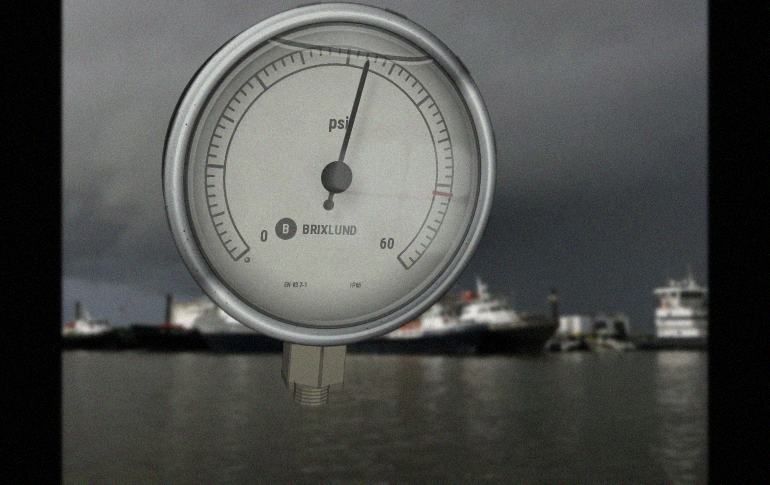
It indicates 32 psi
